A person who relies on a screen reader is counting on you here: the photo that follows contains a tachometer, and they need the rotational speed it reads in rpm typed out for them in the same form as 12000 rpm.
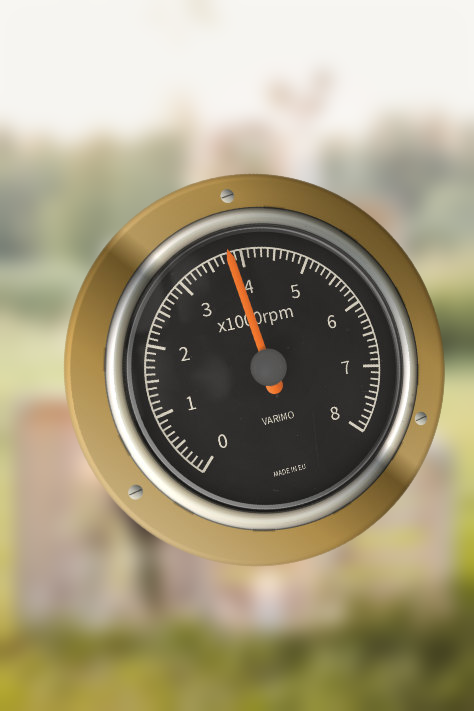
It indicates 3800 rpm
